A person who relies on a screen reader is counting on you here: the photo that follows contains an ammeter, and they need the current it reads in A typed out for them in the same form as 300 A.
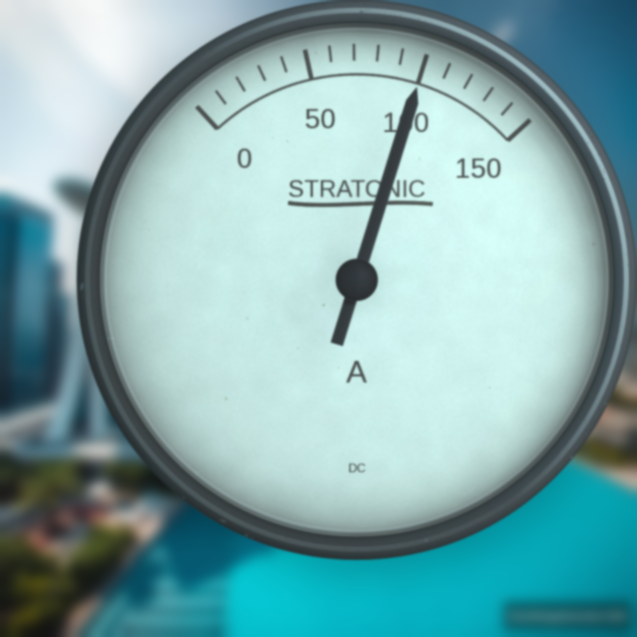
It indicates 100 A
